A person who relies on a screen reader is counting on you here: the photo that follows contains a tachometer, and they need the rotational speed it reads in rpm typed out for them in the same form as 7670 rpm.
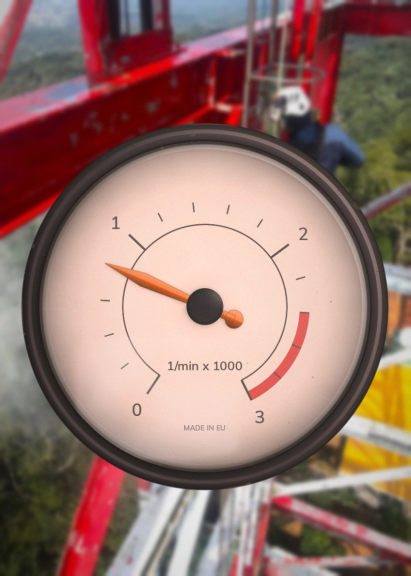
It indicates 800 rpm
